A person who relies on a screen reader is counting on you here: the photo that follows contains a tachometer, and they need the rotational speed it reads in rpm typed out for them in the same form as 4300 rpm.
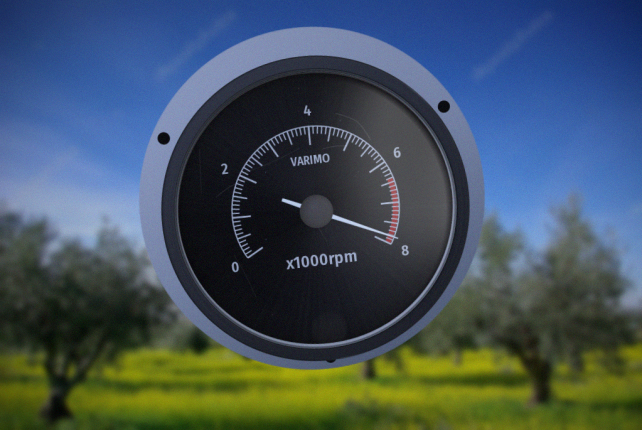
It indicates 7800 rpm
